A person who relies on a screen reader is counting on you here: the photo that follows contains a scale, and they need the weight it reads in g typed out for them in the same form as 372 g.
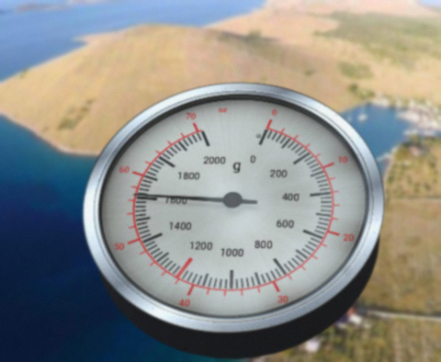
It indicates 1600 g
